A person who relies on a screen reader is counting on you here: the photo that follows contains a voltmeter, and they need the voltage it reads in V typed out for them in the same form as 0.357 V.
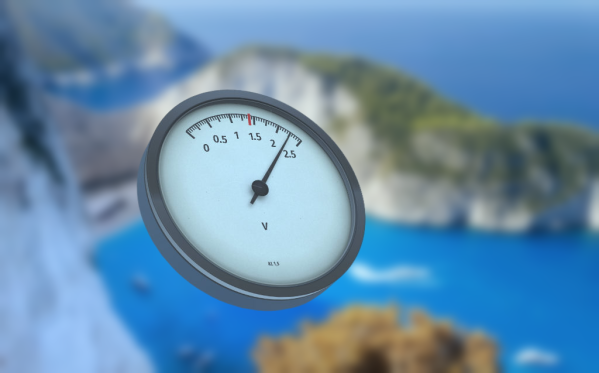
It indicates 2.25 V
